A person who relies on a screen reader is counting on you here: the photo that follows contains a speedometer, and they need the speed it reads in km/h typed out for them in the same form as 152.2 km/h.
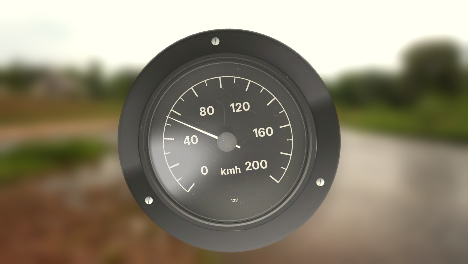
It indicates 55 km/h
